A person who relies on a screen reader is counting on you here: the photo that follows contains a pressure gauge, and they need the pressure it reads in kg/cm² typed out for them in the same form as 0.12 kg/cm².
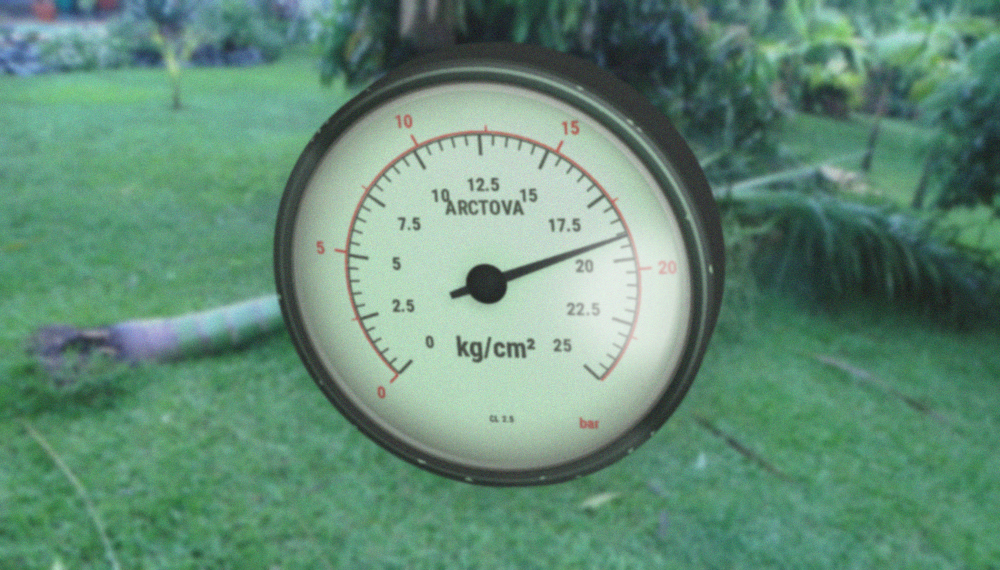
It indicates 19 kg/cm²
